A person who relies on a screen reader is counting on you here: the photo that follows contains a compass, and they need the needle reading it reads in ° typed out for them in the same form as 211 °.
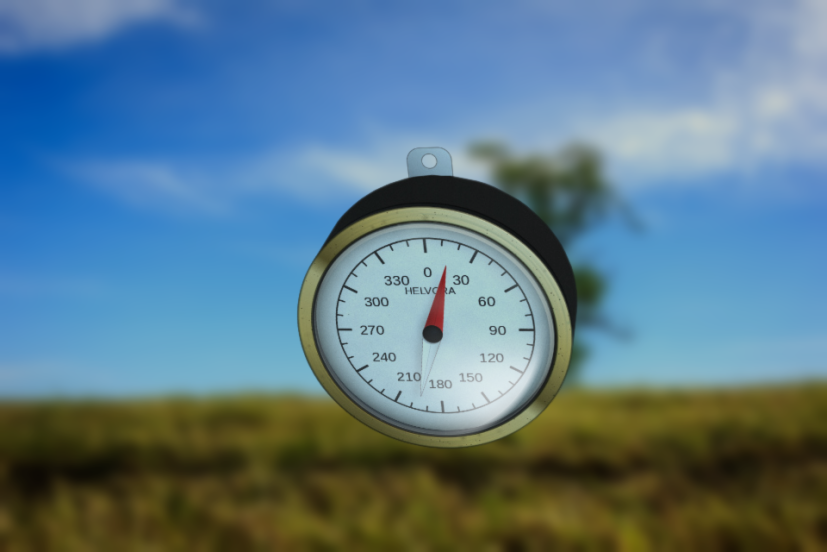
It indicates 15 °
